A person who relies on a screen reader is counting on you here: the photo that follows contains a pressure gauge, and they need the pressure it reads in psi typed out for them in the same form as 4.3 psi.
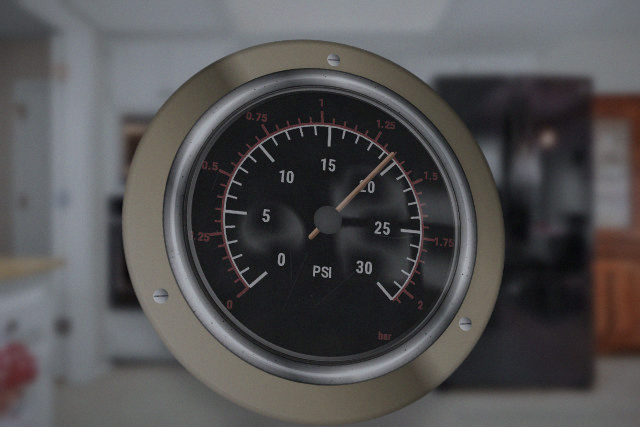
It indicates 19.5 psi
